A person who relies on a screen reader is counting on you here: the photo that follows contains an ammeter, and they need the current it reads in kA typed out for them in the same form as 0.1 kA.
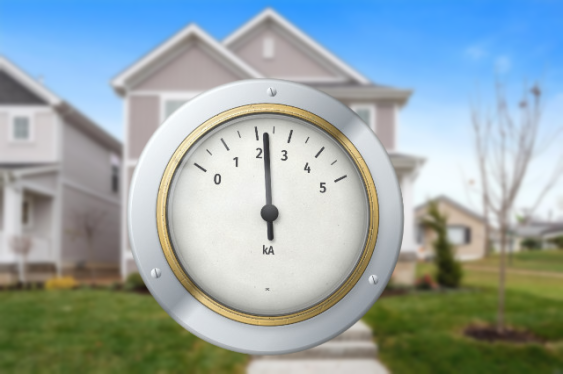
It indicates 2.25 kA
